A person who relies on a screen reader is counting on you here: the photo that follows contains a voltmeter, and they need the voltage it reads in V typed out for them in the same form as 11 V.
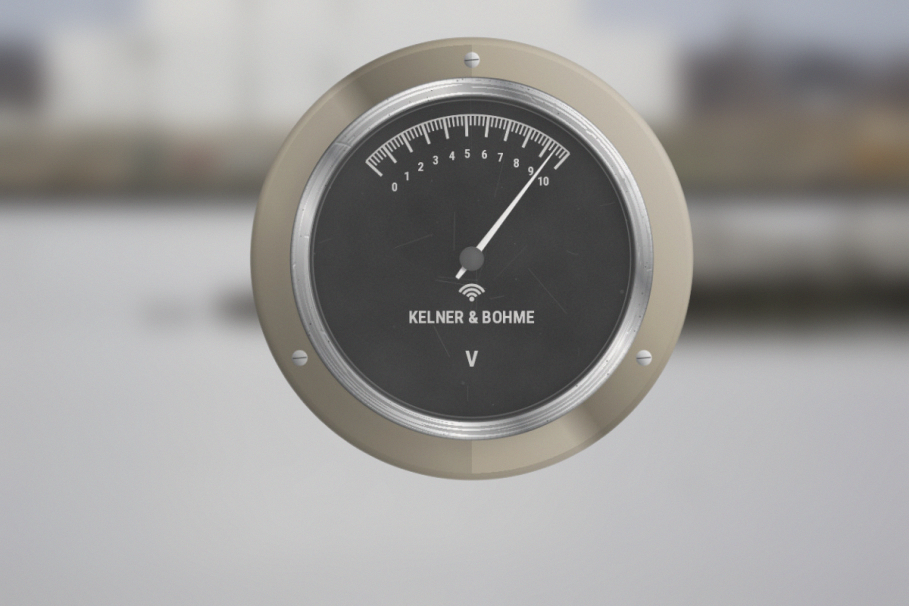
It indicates 9.4 V
